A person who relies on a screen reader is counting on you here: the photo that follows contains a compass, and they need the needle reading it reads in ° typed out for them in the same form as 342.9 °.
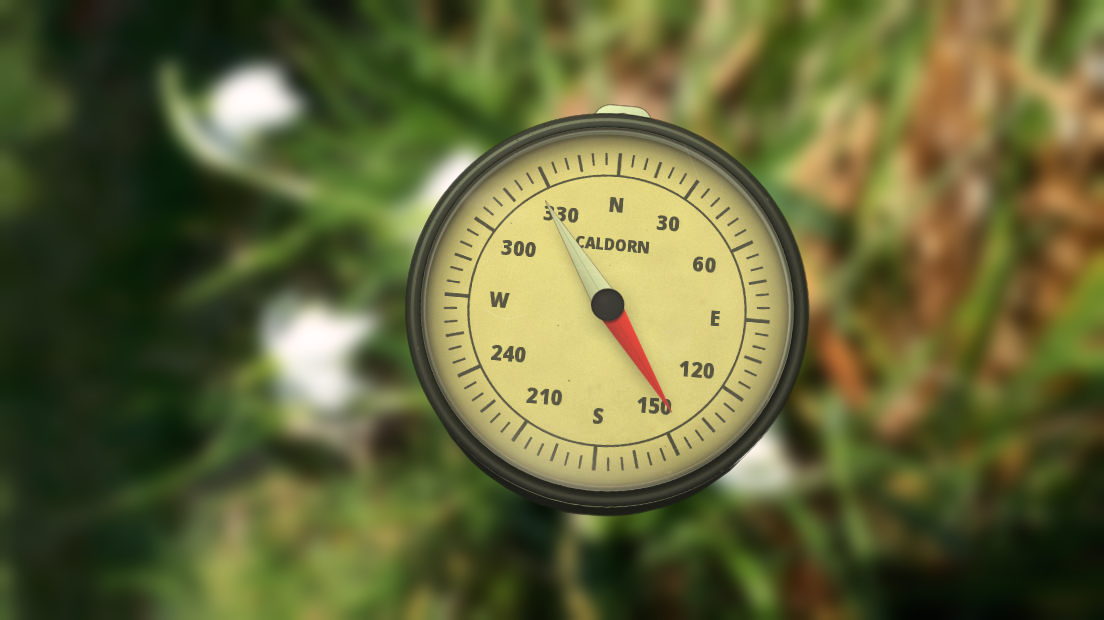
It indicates 145 °
